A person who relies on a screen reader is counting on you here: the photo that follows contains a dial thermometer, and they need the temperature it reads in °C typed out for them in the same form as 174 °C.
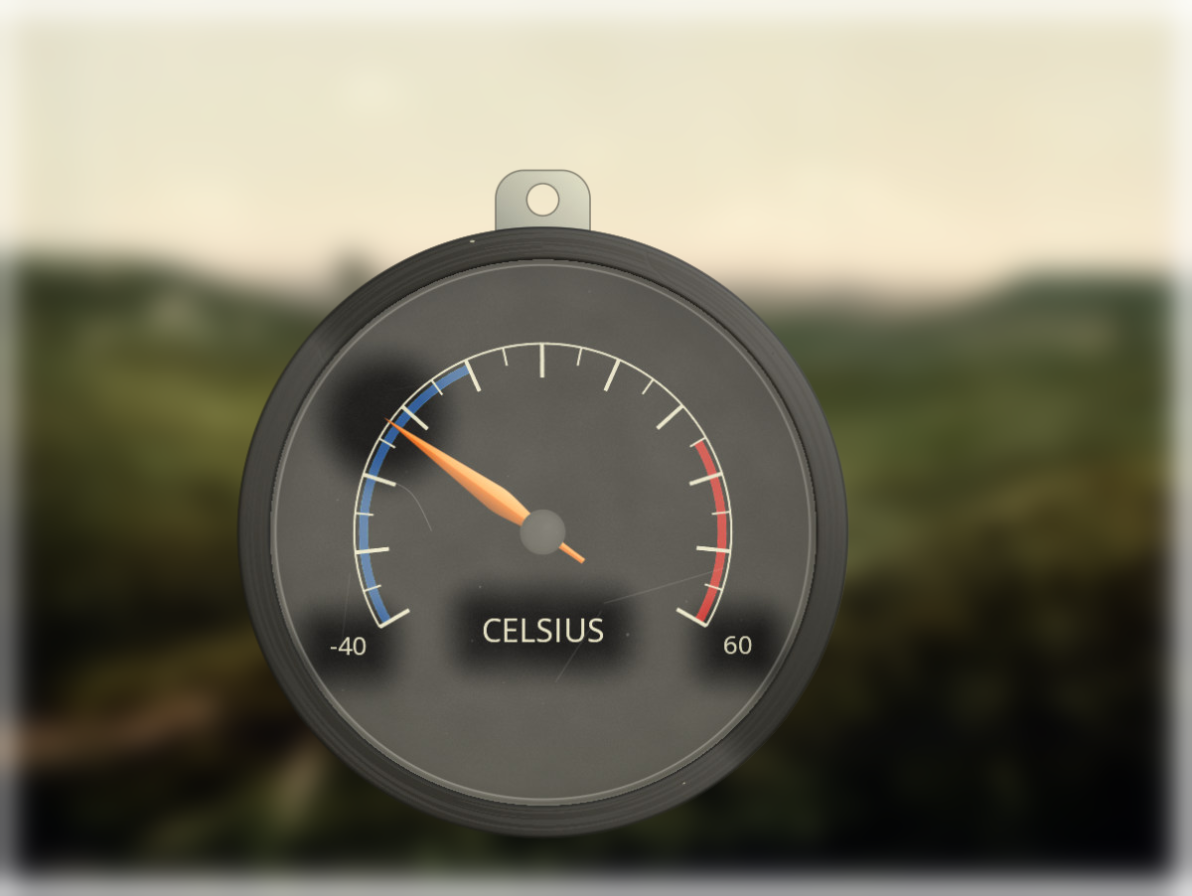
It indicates -12.5 °C
